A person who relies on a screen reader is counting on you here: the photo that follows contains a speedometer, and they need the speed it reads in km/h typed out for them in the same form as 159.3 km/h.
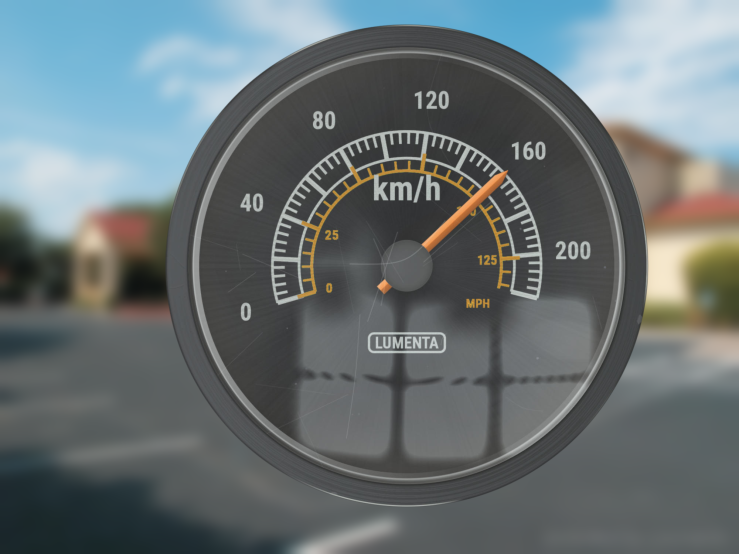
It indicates 160 km/h
